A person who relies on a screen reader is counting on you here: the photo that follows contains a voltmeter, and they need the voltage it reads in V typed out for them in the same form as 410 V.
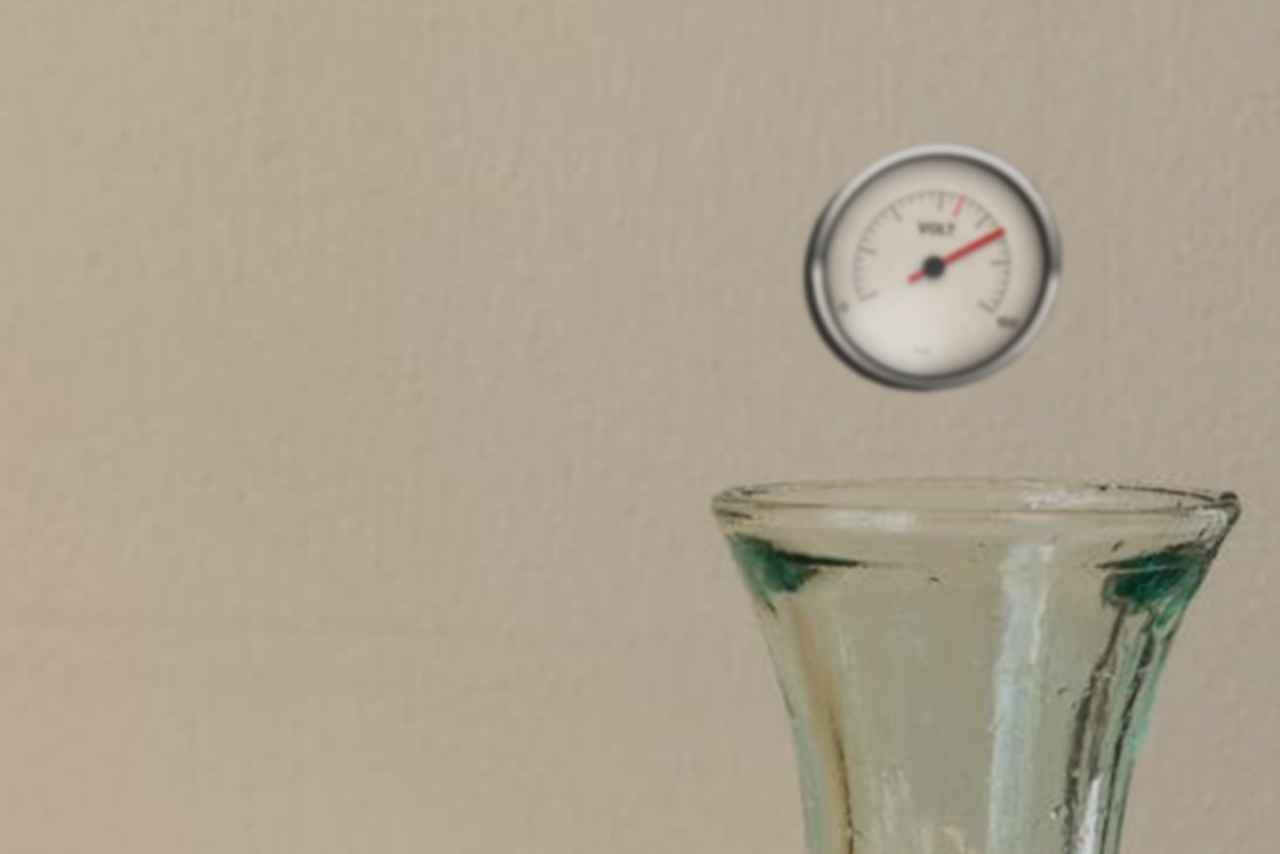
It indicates 110 V
